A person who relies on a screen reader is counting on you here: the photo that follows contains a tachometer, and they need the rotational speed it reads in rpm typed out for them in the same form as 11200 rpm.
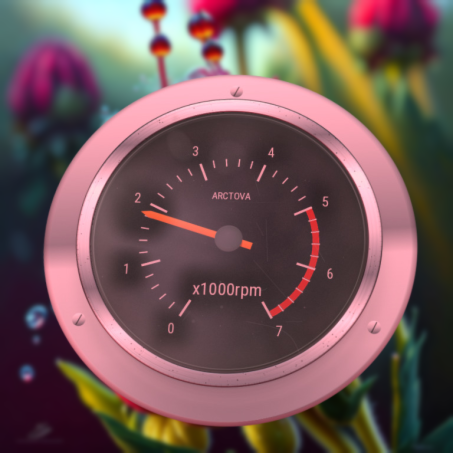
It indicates 1800 rpm
